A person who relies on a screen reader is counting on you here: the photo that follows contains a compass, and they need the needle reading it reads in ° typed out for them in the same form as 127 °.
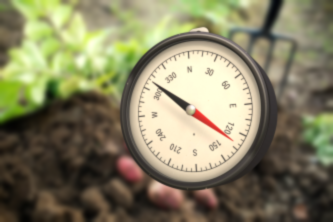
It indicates 130 °
